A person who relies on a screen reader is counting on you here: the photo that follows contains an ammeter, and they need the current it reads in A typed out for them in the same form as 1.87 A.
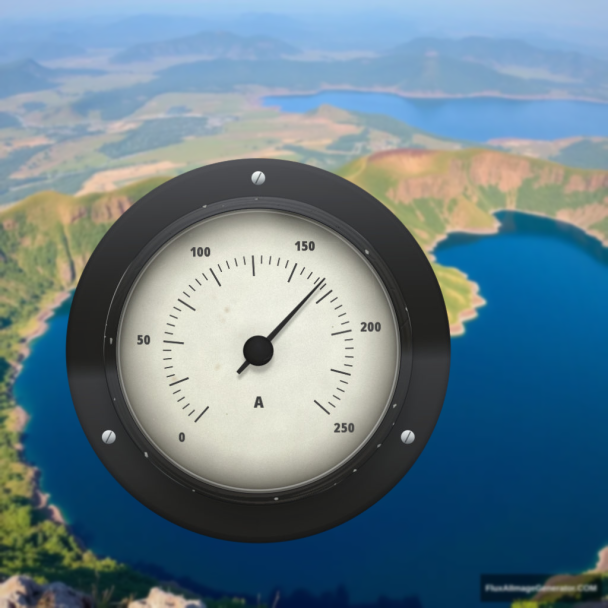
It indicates 167.5 A
